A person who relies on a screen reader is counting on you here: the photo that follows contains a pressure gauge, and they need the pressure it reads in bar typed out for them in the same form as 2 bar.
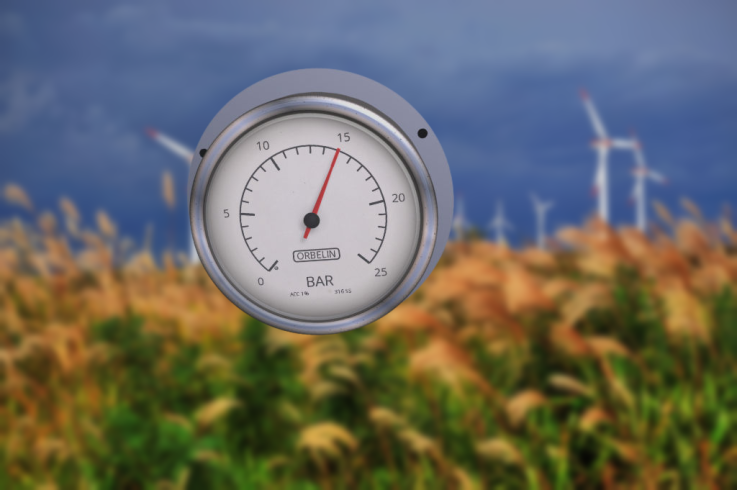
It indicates 15 bar
